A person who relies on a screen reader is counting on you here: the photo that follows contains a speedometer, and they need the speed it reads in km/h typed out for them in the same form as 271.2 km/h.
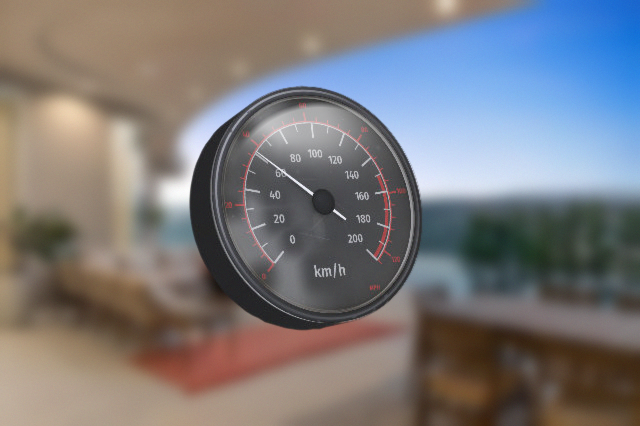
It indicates 60 km/h
